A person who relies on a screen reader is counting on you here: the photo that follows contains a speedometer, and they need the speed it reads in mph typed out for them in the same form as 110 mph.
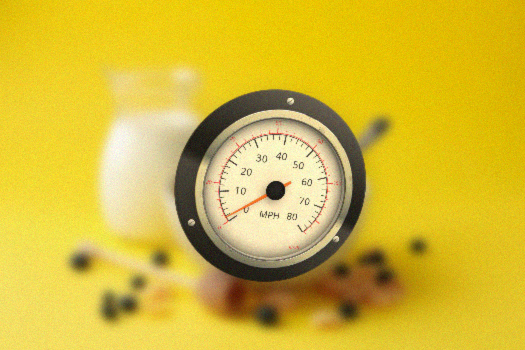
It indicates 2 mph
